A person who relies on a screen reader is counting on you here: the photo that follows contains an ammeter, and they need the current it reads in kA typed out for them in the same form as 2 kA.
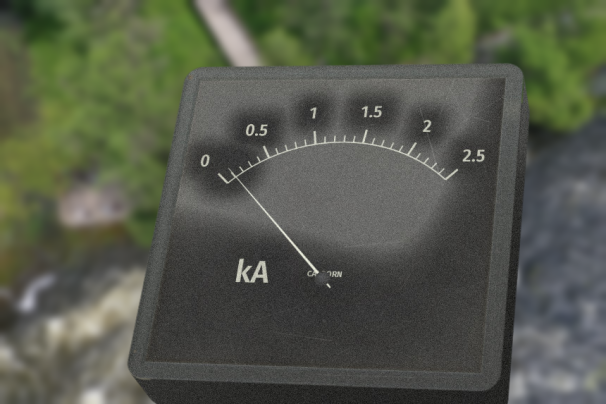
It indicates 0.1 kA
